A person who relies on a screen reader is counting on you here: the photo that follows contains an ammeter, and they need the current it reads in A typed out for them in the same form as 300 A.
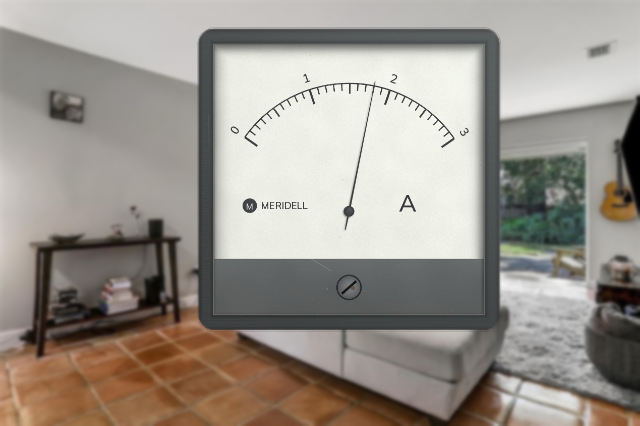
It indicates 1.8 A
